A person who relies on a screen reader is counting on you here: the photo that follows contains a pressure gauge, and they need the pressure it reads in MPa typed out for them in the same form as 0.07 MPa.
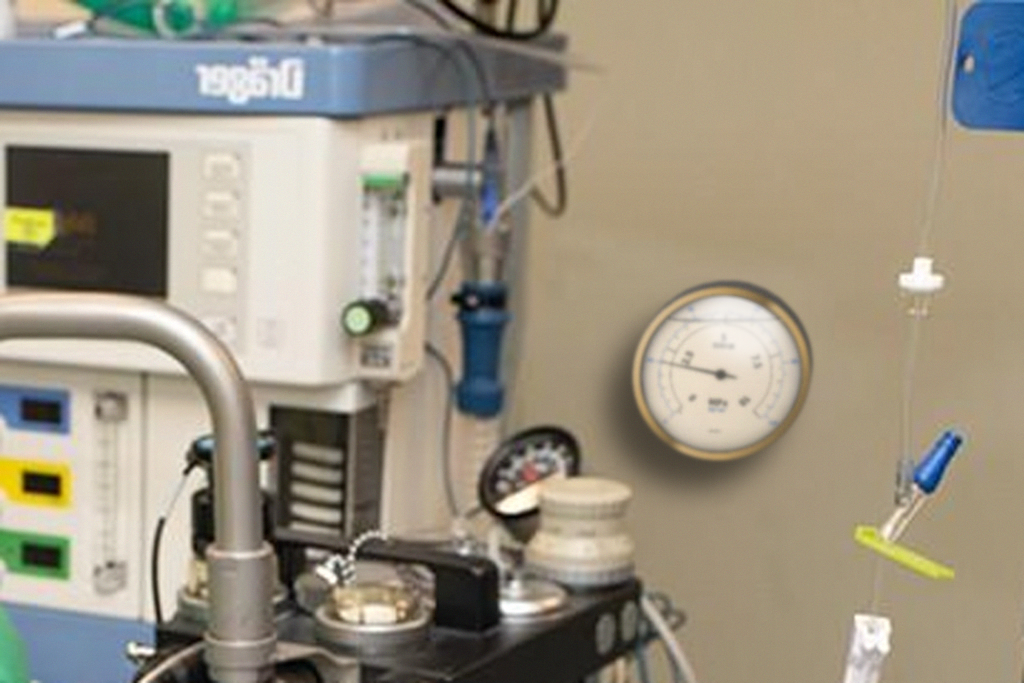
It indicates 2 MPa
